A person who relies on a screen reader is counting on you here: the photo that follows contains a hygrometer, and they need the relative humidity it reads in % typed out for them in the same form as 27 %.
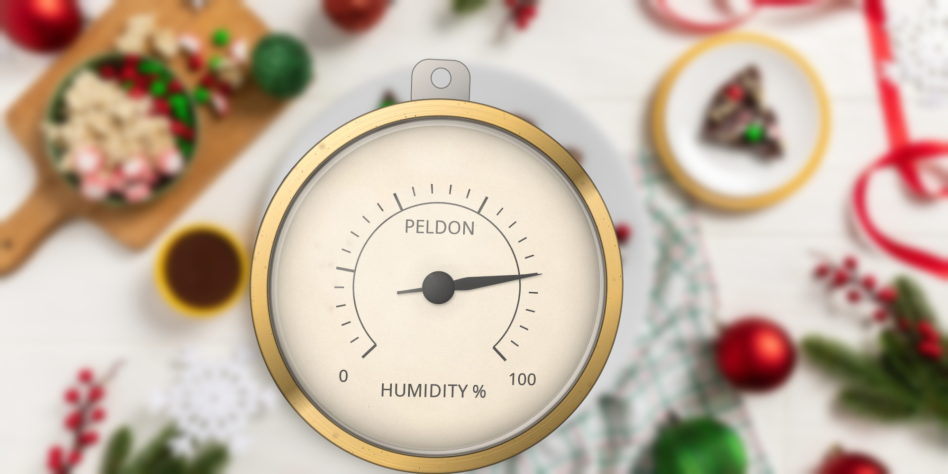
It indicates 80 %
